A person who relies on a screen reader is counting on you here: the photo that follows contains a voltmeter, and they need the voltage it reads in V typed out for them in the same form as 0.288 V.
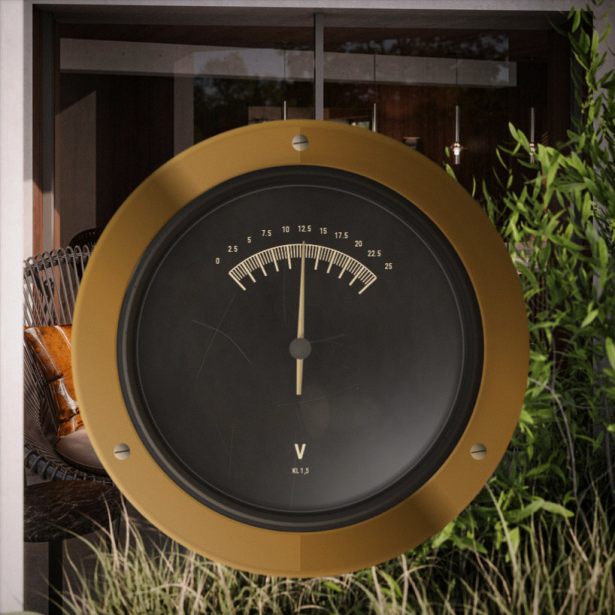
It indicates 12.5 V
